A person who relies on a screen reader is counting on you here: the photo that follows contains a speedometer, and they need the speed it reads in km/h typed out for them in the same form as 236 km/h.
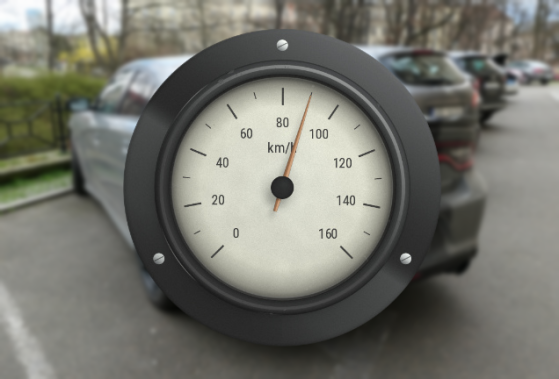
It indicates 90 km/h
